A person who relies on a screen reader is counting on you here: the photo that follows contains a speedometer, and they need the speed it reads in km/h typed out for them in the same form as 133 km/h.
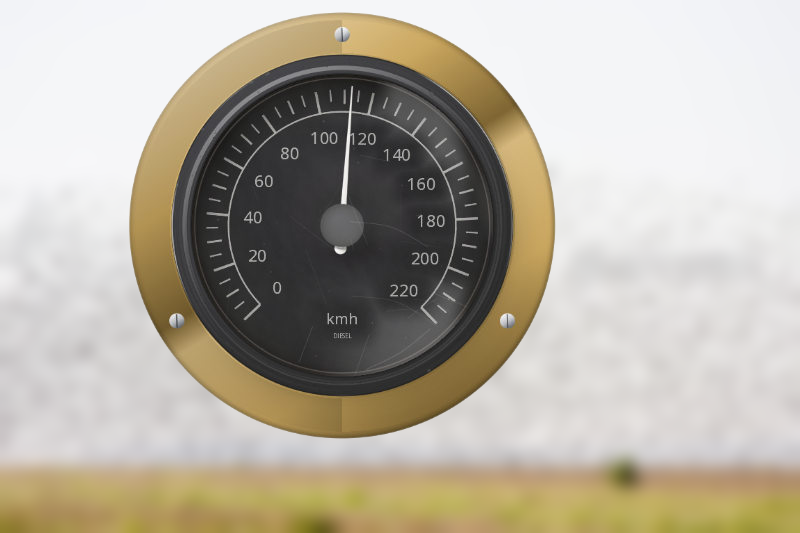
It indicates 112.5 km/h
